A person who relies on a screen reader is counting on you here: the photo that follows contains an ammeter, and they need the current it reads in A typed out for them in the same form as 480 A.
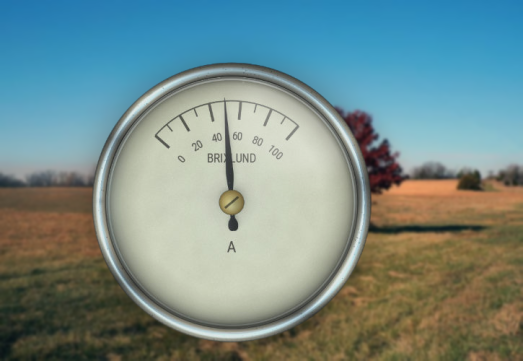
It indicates 50 A
